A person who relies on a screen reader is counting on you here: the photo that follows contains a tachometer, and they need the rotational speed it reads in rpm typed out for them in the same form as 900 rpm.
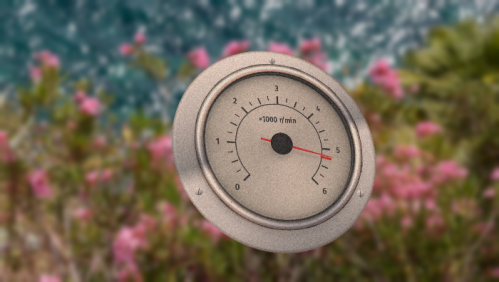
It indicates 5250 rpm
